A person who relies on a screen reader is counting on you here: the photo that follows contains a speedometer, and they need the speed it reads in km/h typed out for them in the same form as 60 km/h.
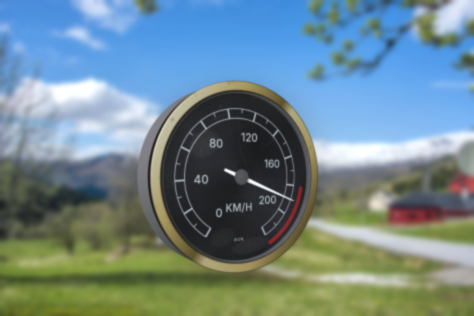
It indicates 190 km/h
